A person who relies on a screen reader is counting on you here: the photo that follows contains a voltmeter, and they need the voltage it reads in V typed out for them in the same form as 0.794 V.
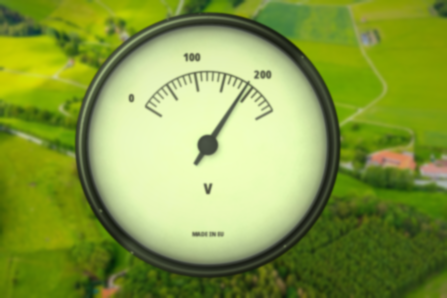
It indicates 190 V
